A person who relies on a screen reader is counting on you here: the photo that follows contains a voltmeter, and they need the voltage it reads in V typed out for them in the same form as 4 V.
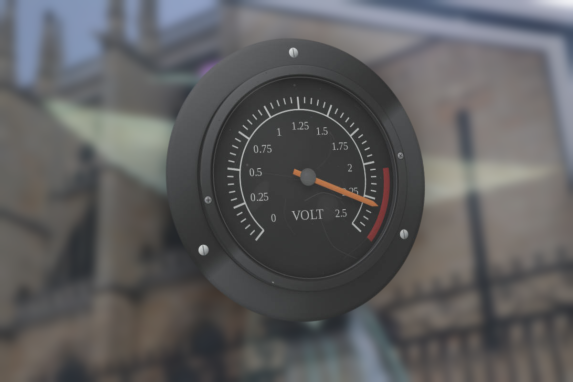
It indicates 2.3 V
